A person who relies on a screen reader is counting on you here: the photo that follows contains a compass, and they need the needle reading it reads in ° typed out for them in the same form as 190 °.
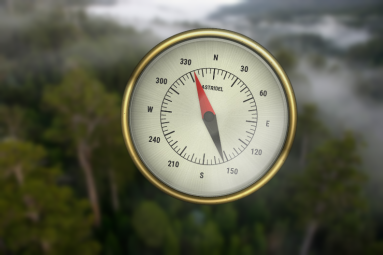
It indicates 335 °
